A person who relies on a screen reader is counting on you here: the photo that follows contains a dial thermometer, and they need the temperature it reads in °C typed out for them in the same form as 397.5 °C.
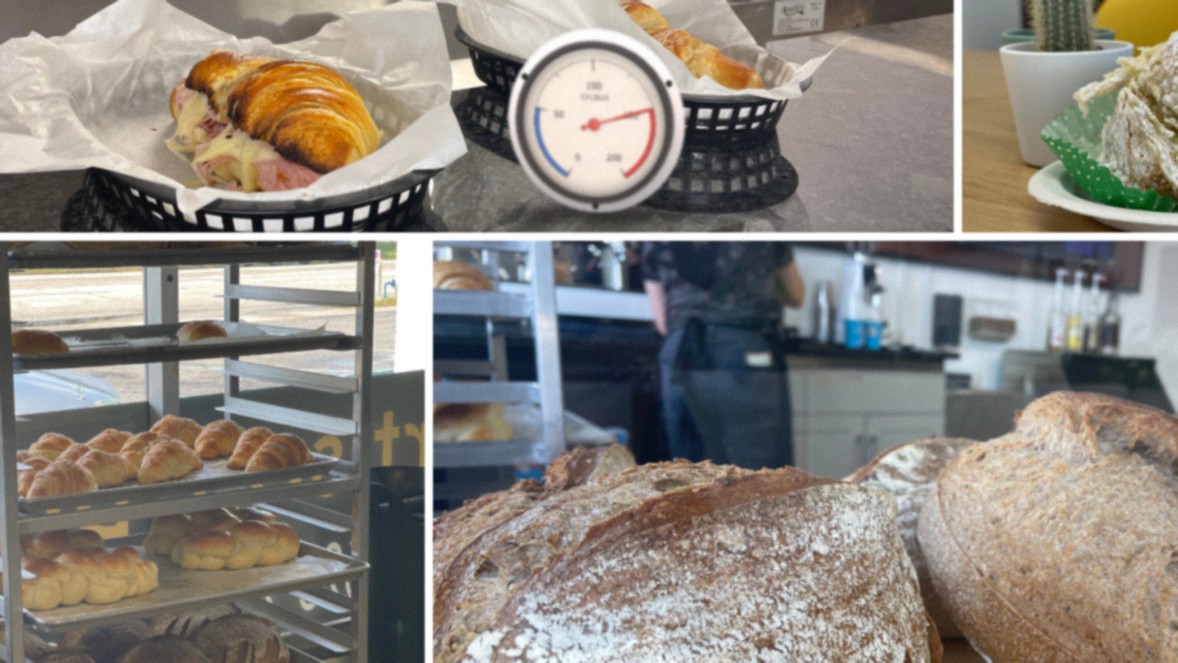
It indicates 150 °C
